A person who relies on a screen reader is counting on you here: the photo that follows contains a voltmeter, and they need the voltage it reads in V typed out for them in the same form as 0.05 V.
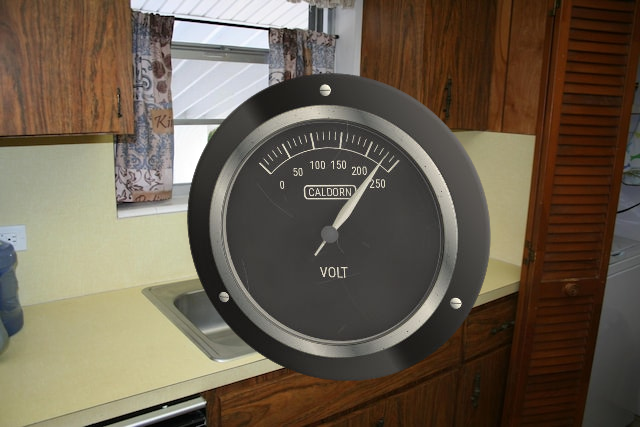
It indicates 230 V
